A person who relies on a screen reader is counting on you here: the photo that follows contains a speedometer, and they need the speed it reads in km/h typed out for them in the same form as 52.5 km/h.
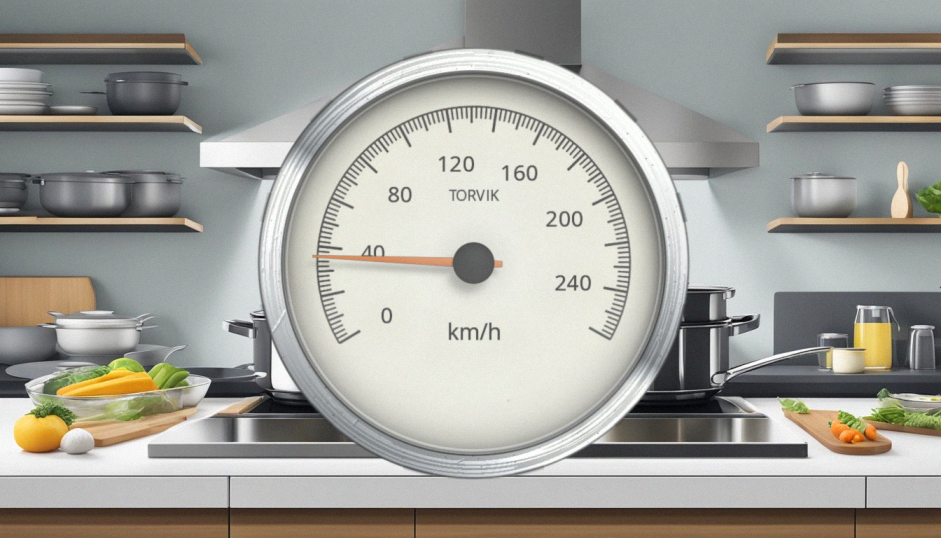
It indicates 36 km/h
